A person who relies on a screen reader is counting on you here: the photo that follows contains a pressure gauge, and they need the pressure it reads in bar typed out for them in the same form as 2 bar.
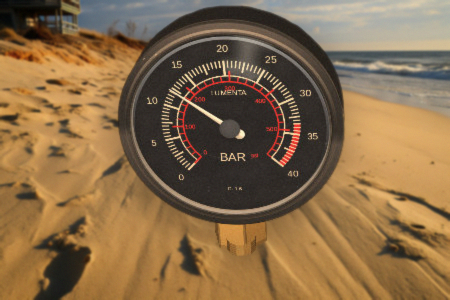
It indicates 12.5 bar
